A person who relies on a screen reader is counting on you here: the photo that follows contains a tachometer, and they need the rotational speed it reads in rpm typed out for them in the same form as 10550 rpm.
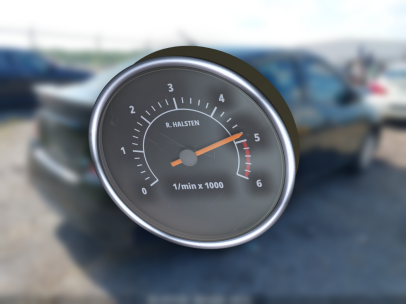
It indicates 4800 rpm
